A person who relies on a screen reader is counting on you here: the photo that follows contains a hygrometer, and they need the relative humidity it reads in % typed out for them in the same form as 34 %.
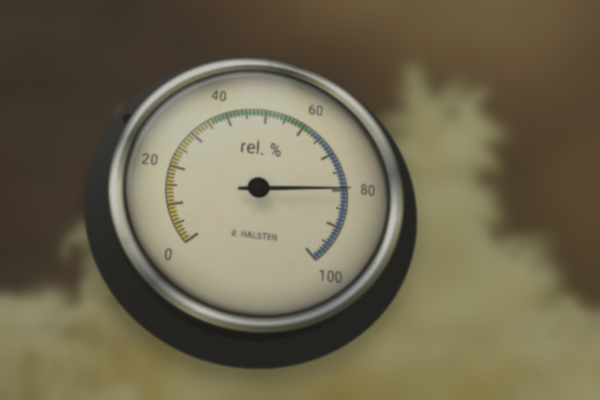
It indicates 80 %
